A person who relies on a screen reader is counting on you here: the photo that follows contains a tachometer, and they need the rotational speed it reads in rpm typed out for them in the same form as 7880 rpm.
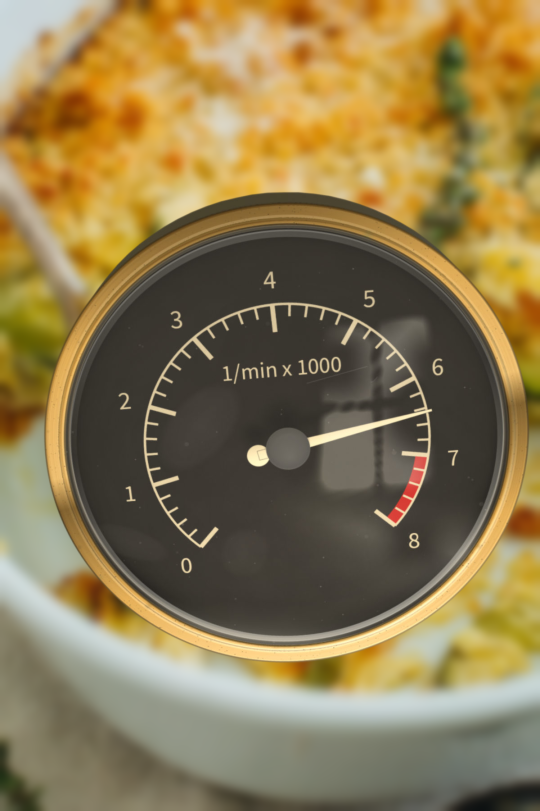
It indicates 6400 rpm
